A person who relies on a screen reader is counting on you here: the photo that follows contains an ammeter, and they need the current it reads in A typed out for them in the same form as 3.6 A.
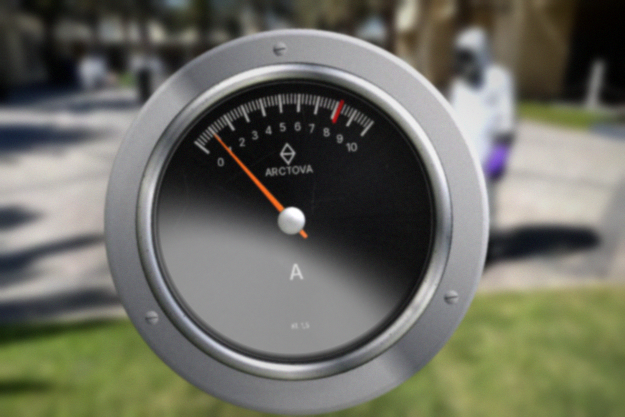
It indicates 1 A
